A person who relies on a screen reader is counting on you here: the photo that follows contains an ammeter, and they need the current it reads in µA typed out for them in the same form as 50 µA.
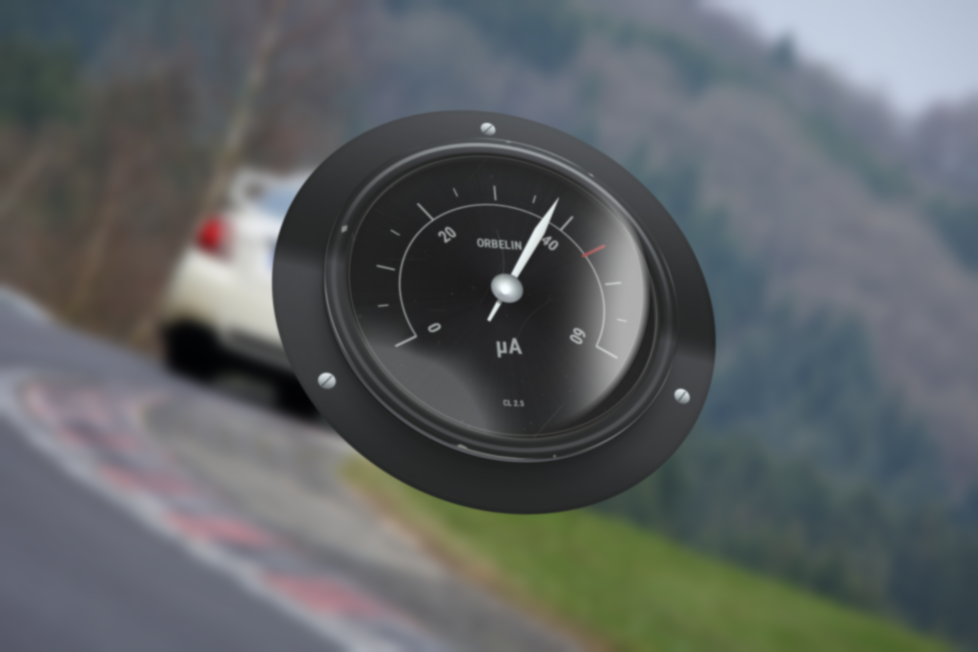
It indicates 37.5 µA
